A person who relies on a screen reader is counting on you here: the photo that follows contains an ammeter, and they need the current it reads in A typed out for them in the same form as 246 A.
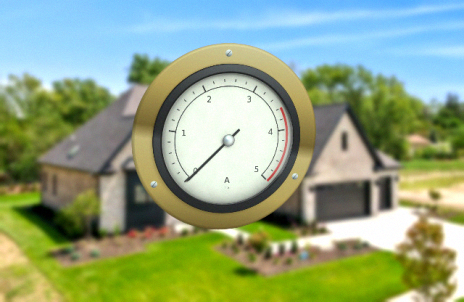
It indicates 0 A
